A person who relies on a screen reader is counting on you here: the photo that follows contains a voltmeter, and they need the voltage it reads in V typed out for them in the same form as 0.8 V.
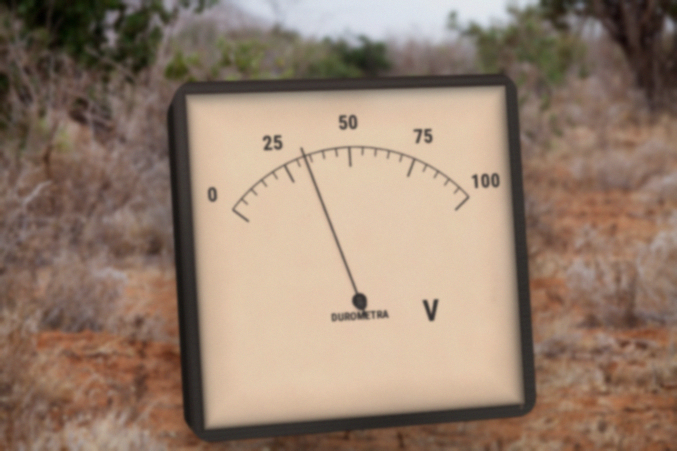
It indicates 32.5 V
